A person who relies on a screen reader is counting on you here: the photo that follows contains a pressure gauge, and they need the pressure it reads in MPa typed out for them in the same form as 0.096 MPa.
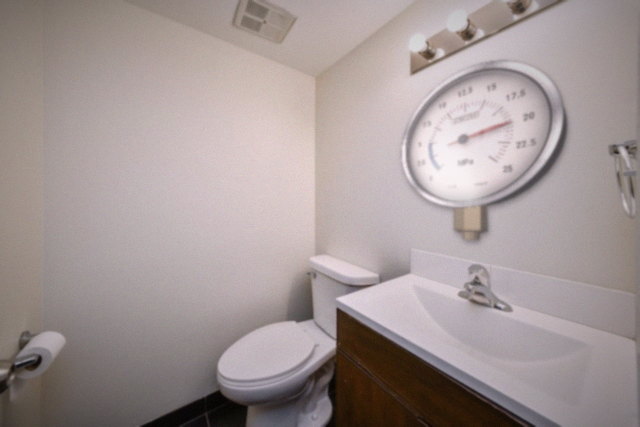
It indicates 20 MPa
